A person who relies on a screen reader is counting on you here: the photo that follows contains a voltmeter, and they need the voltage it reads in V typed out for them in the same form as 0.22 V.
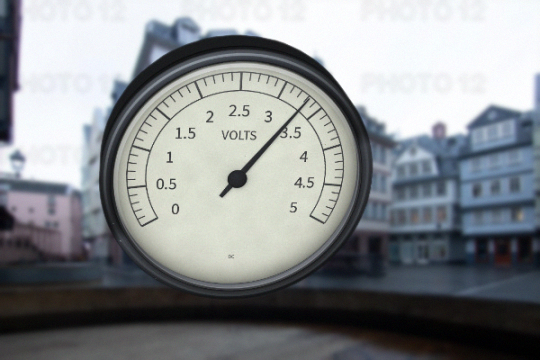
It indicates 3.3 V
